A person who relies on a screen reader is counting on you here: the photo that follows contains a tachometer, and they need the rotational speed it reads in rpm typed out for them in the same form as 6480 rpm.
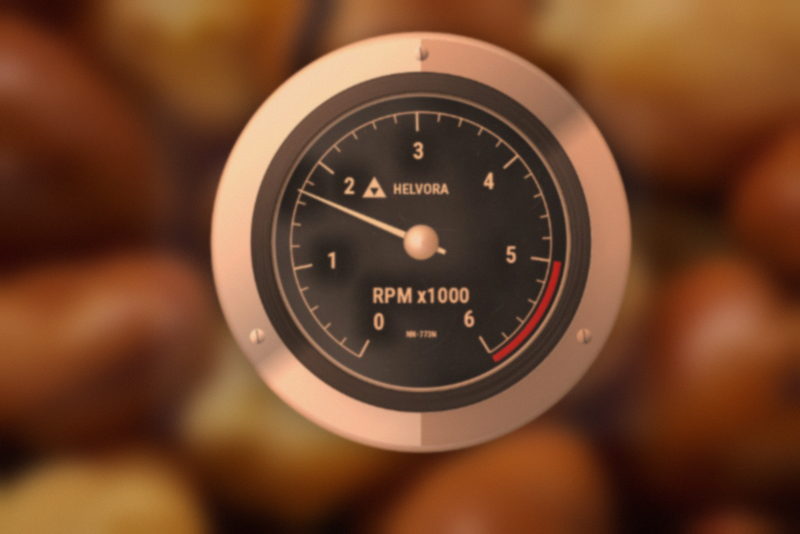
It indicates 1700 rpm
